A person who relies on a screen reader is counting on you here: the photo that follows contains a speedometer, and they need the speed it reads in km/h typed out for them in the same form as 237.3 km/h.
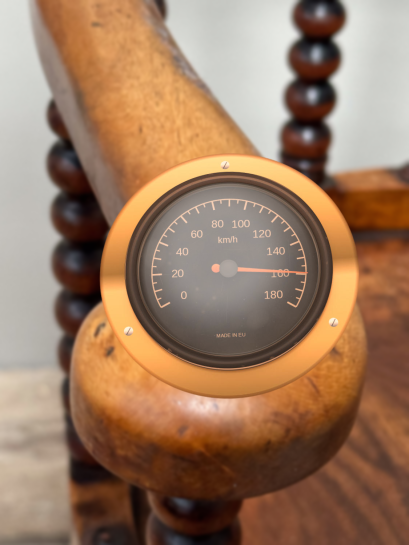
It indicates 160 km/h
